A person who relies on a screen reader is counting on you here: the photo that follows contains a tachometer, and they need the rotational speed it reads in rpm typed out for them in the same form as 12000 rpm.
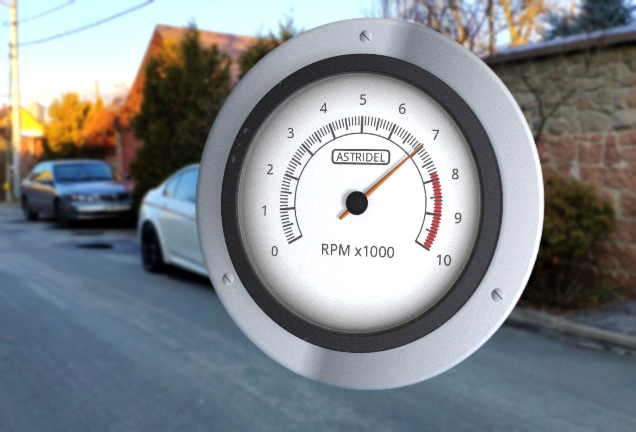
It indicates 7000 rpm
